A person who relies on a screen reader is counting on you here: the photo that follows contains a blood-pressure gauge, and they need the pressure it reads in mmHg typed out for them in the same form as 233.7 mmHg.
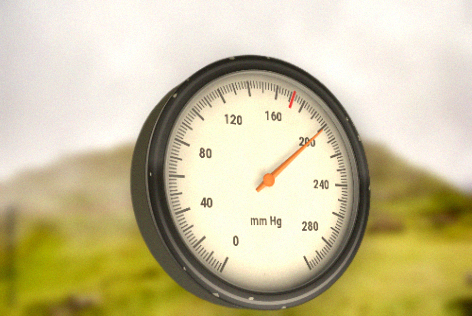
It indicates 200 mmHg
